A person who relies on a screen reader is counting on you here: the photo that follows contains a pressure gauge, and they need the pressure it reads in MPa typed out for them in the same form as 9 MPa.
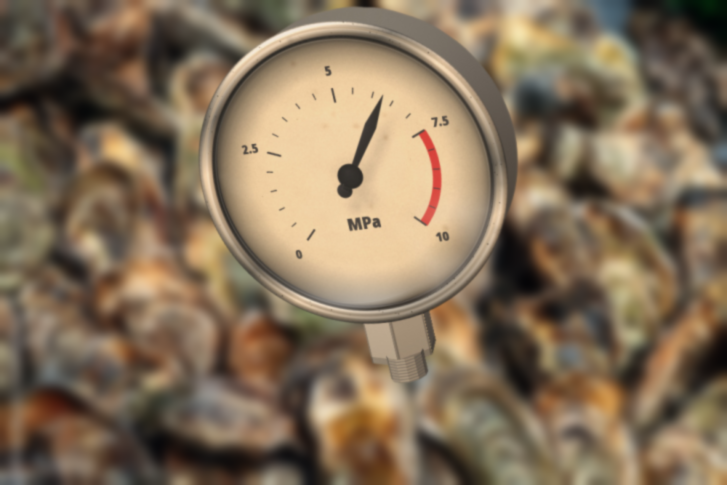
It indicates 6.25 MPa
